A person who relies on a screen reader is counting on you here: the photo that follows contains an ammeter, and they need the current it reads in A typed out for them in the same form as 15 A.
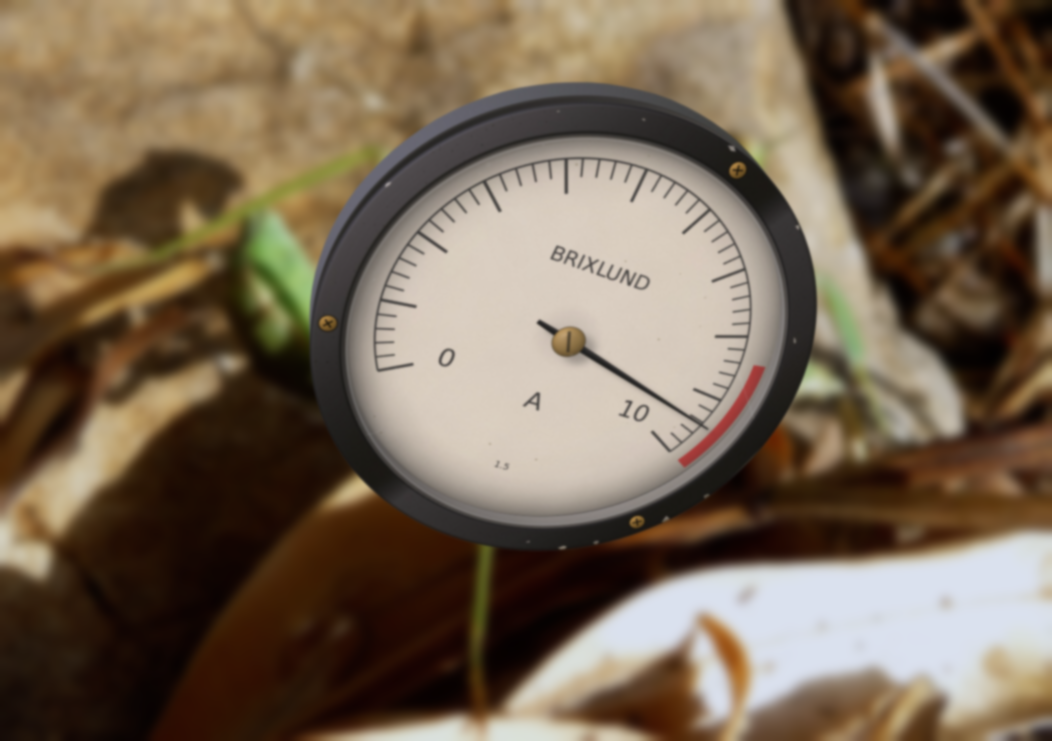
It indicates 9.4 A
